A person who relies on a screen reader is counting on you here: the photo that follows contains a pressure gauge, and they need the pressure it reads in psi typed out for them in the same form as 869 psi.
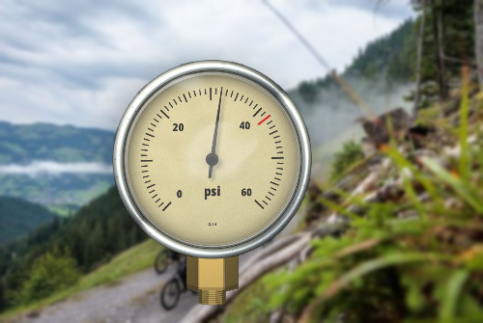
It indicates 32 psi
